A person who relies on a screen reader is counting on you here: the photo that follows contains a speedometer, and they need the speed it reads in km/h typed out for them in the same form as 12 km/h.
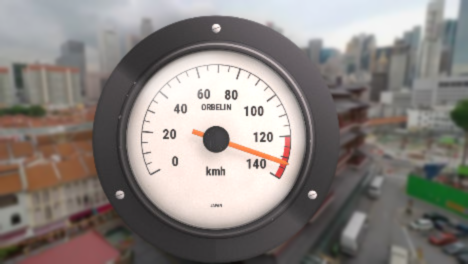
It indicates 132.5 km/h
